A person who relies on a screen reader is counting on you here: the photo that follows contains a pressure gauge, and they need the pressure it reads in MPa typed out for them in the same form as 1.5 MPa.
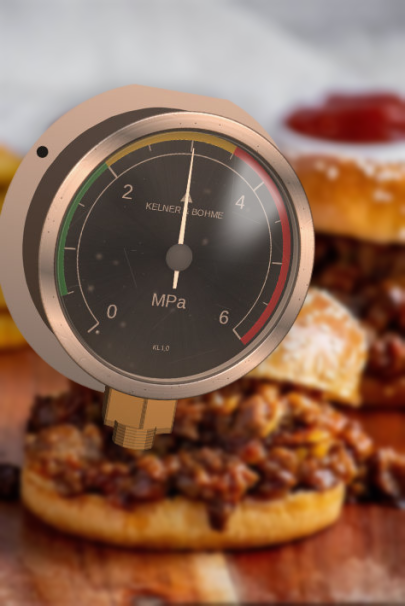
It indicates 3 MPa
